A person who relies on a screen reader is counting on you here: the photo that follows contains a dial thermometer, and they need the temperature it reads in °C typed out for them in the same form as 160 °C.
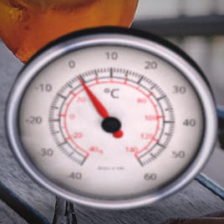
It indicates 0 °C
